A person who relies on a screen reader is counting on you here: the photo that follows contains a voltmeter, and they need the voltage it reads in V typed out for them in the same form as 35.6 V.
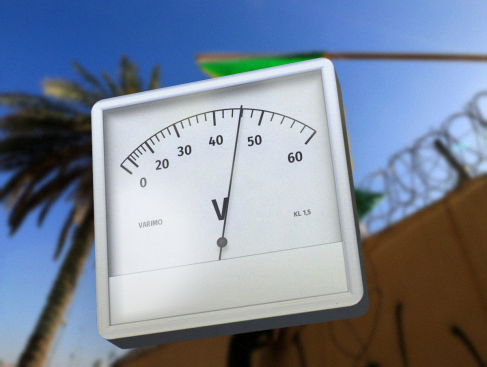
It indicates 46 V
